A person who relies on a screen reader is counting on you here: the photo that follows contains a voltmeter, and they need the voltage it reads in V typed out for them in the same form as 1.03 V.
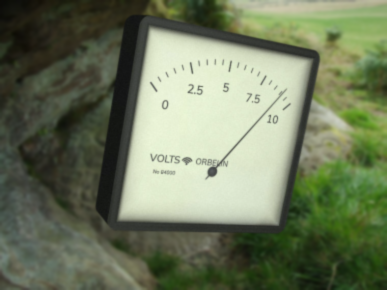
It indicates 9 V
